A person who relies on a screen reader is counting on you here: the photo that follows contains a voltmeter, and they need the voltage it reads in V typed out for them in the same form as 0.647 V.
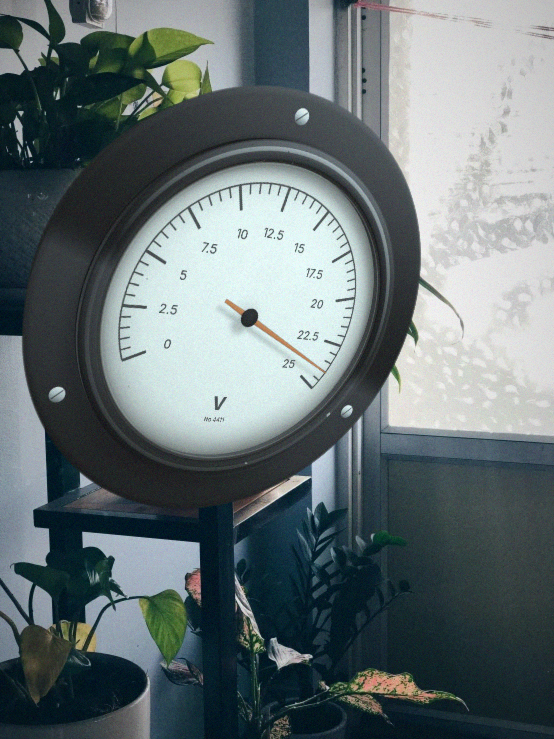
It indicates 24 V
